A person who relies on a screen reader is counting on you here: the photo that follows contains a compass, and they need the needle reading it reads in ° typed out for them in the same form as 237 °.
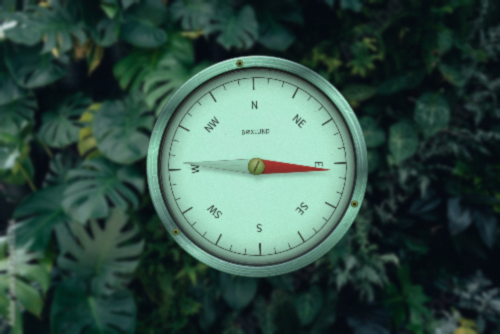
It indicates 95 °
